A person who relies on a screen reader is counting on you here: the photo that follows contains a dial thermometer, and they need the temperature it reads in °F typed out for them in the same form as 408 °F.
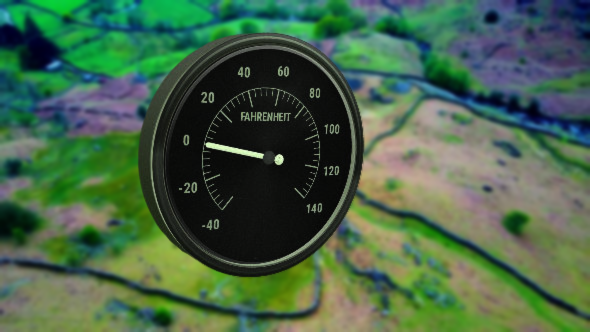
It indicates 0 °F
